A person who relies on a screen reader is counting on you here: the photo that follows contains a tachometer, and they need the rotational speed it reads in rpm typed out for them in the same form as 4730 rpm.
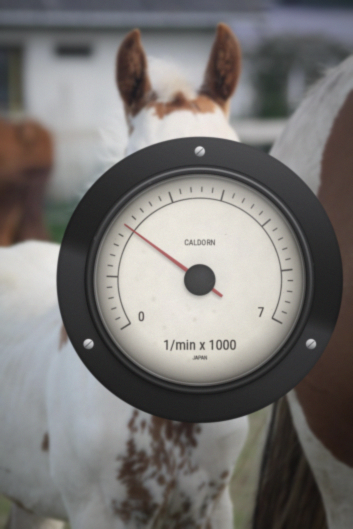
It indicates 2000 rpm
